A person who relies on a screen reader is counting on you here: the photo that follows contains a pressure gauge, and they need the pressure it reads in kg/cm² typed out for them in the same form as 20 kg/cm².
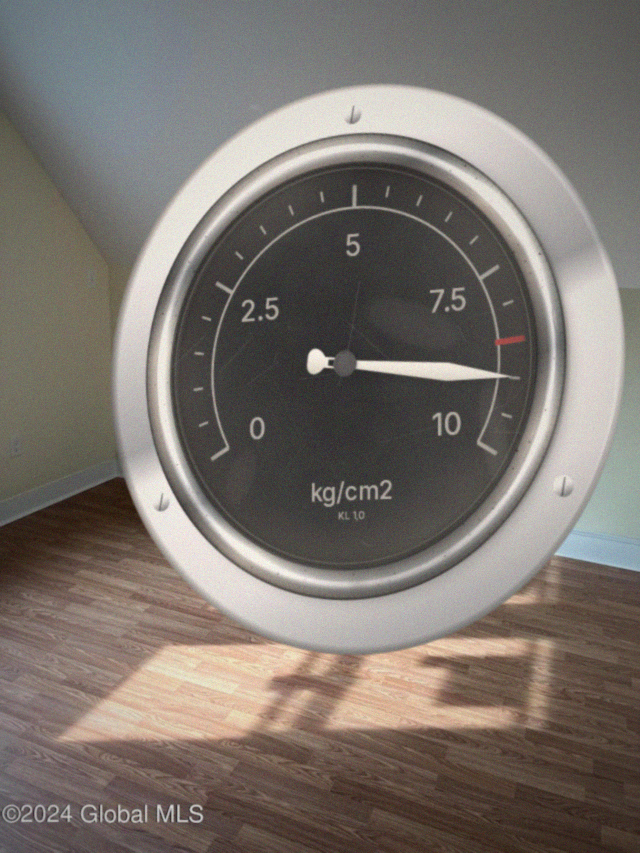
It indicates 9 kg/cm²
